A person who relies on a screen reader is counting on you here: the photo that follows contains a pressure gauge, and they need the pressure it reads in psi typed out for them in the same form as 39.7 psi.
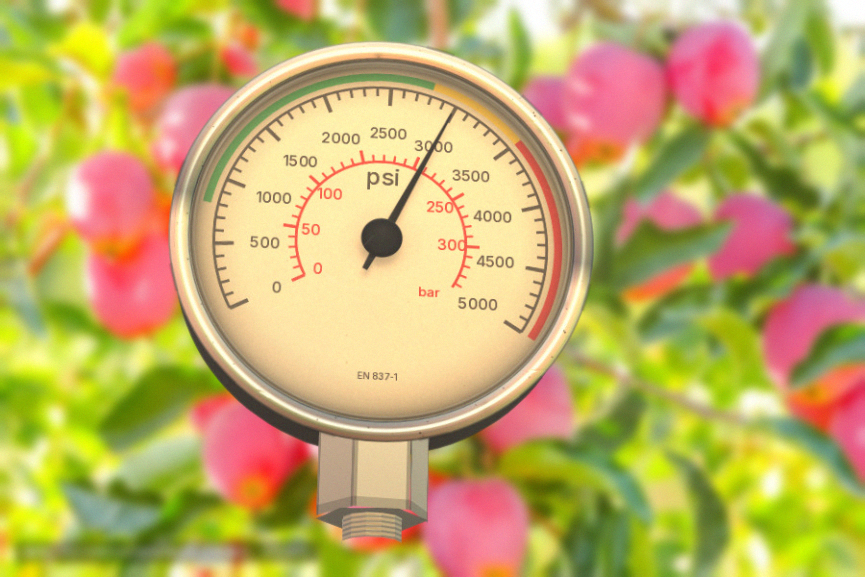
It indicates 3000 psi
